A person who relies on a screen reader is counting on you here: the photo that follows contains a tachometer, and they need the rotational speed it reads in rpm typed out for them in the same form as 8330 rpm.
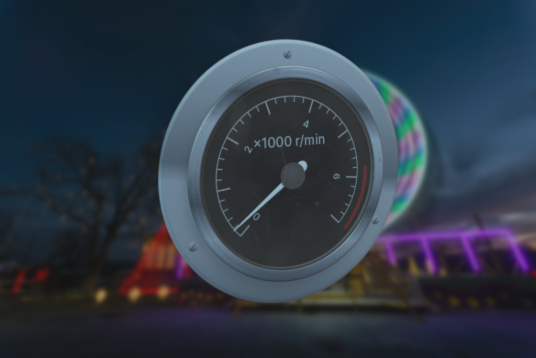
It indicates 200 rpm
